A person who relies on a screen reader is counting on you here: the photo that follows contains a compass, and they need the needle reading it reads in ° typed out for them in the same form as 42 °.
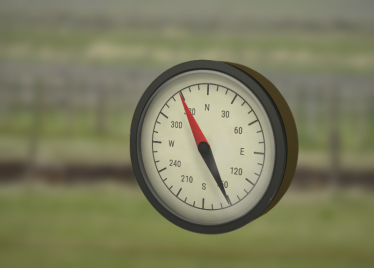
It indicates 330 °
